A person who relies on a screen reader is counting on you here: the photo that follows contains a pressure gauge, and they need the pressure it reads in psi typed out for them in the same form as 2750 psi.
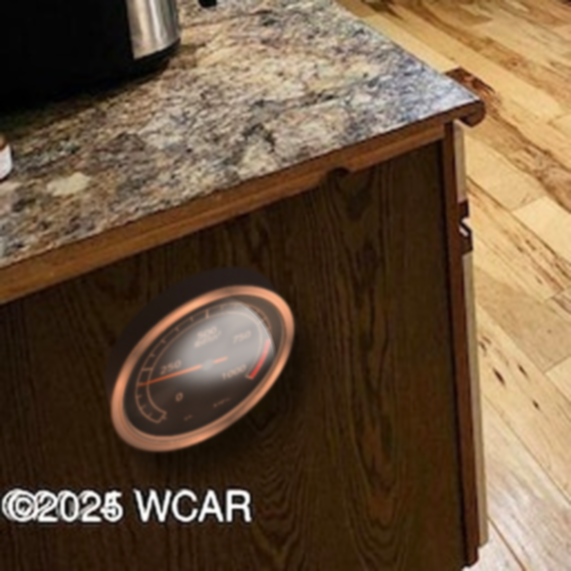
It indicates 200 psi
